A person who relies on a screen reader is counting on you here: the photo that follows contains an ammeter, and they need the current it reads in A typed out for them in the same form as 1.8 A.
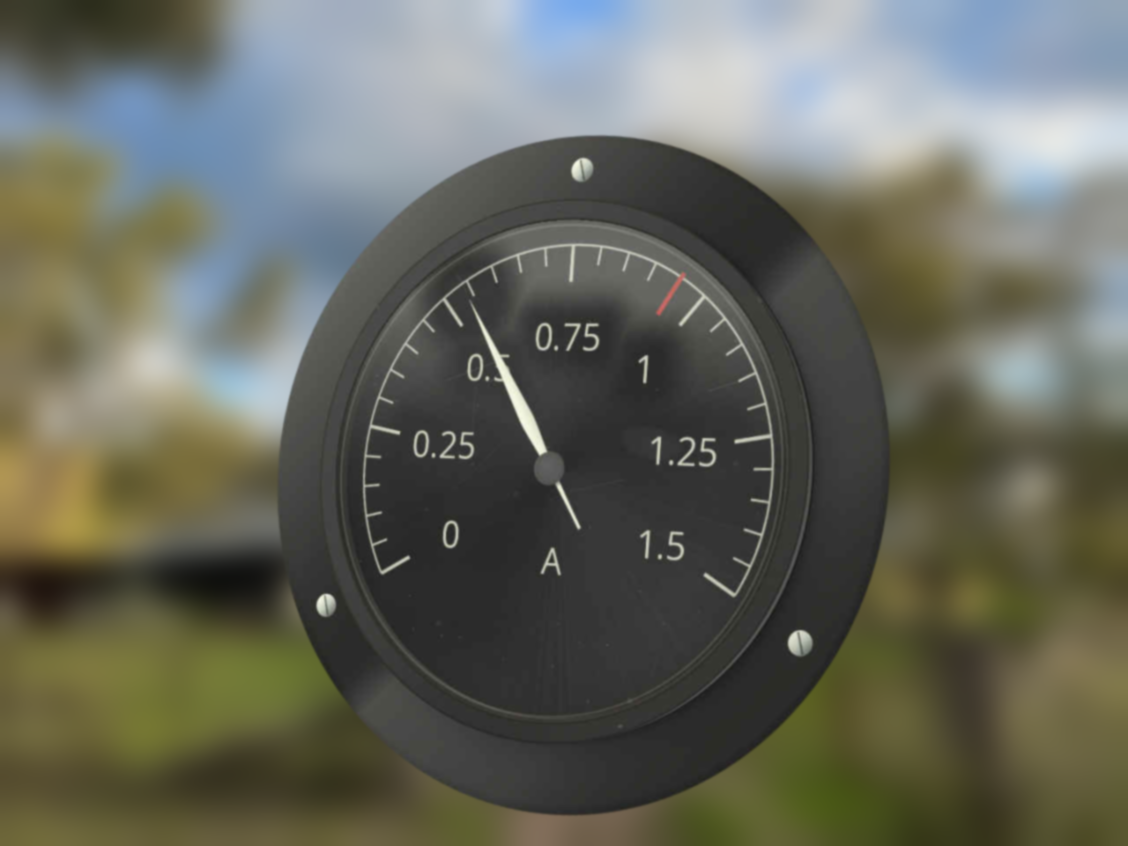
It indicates 0.55 A
